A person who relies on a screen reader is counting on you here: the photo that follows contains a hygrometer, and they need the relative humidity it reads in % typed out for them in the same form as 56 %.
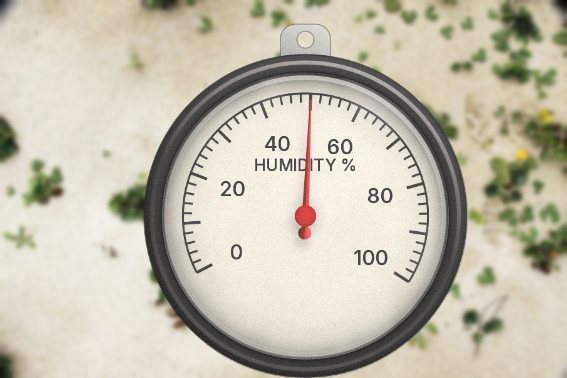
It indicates 50 %
